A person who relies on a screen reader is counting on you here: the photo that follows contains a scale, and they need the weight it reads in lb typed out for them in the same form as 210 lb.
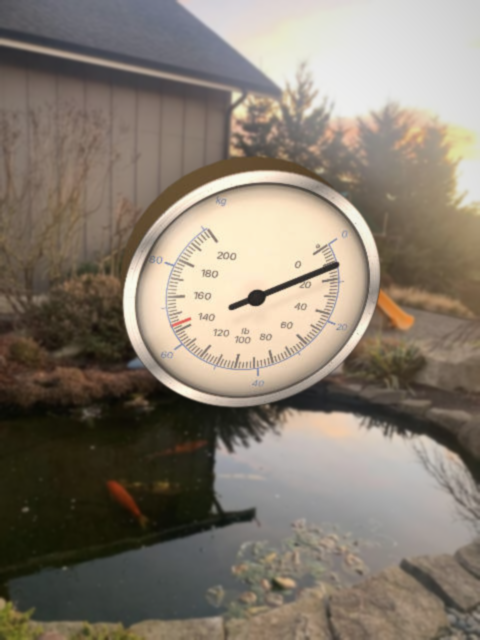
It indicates 10 lb
